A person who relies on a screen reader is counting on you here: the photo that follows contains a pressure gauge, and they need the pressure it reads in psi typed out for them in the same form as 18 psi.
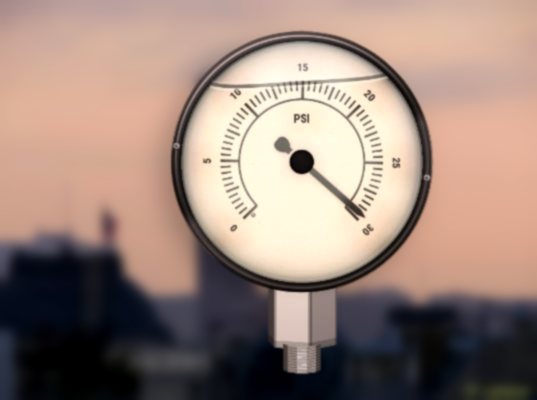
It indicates 29.5 psi
